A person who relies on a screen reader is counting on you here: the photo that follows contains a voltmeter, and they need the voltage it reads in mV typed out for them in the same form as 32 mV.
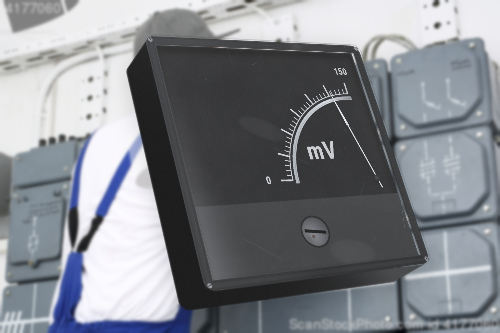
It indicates 125 mV
